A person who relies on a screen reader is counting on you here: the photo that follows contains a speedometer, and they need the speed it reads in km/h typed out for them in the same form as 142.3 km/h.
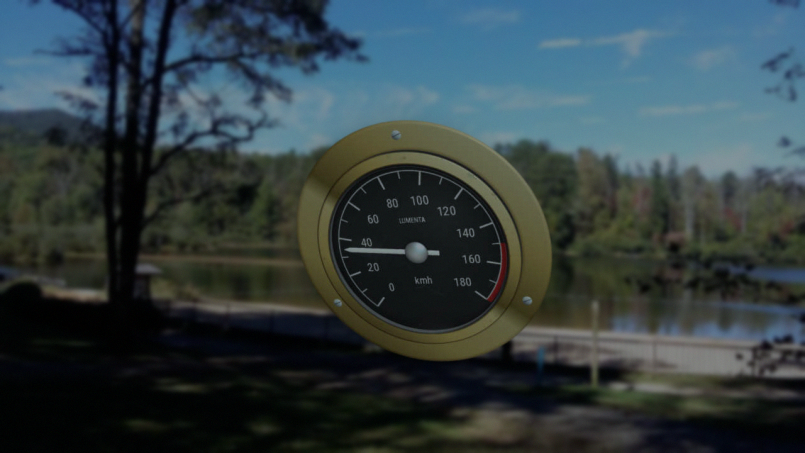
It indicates 35 km/h
